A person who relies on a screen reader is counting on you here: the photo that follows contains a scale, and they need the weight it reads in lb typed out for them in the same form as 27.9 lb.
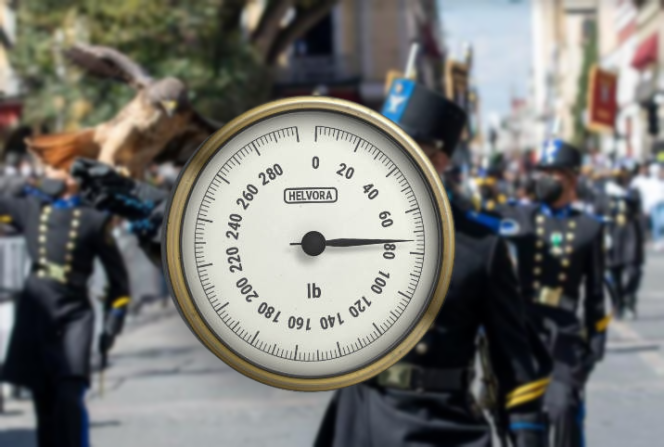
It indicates 74 lb
